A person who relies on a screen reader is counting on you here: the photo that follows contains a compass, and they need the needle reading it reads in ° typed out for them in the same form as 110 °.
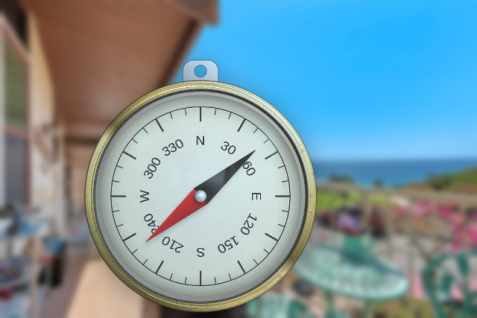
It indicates 230 °
